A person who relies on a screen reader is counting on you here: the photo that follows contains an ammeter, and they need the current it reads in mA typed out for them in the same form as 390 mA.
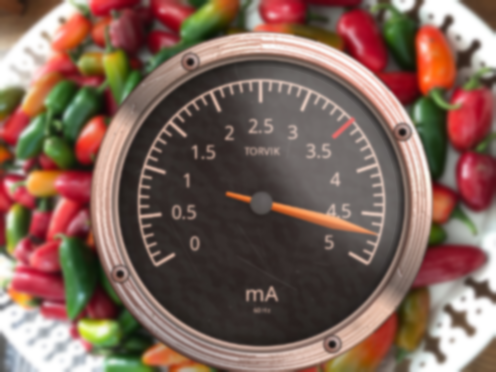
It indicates 4.7 mA
